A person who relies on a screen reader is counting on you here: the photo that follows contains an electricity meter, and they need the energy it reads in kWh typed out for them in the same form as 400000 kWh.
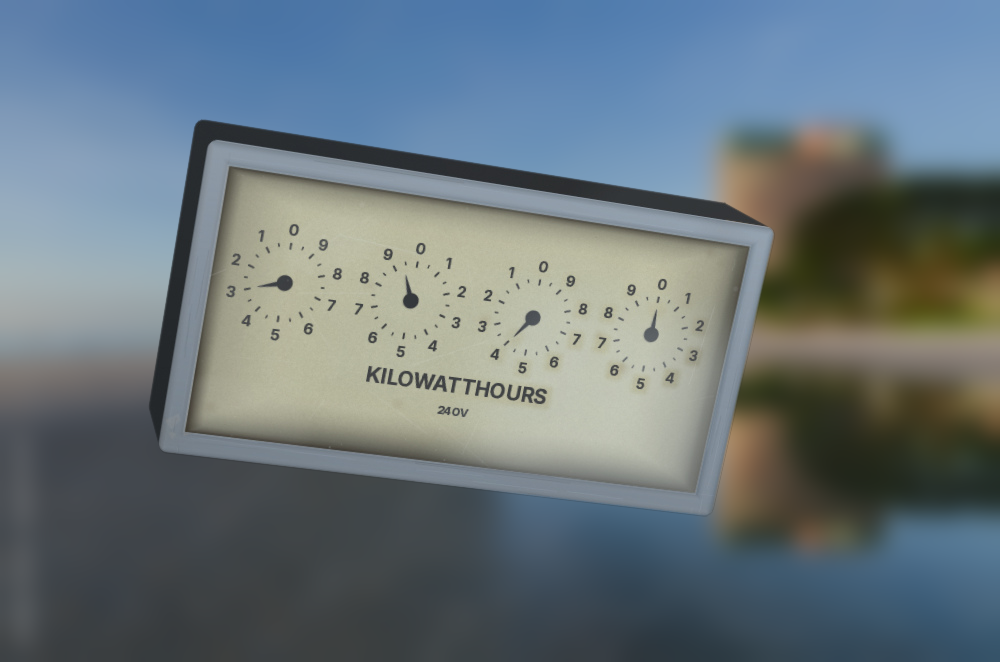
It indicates 2940 kWh
